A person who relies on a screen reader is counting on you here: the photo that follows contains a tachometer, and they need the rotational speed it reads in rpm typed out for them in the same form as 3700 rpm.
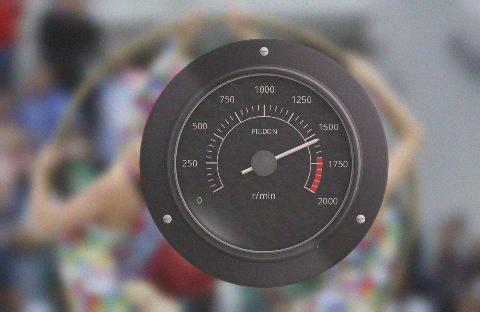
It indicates 1550 rpm
